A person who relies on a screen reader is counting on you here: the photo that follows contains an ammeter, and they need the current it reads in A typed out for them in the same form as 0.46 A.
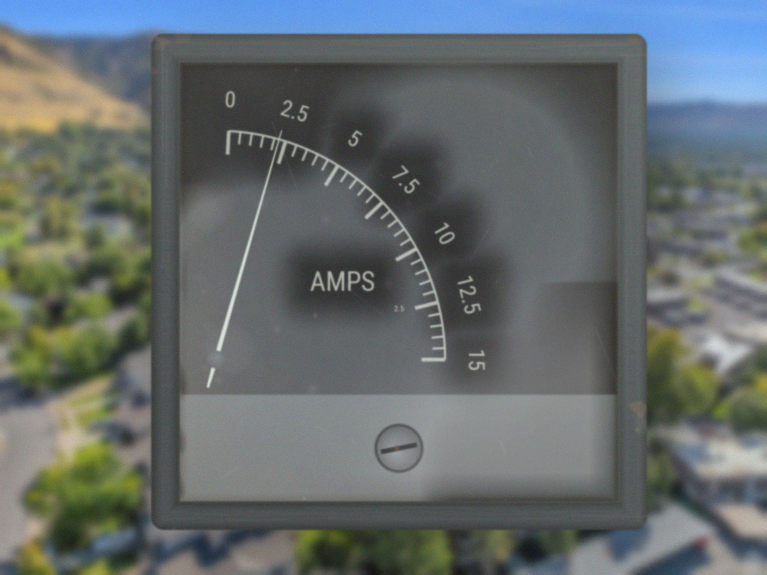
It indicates 2.25 A
